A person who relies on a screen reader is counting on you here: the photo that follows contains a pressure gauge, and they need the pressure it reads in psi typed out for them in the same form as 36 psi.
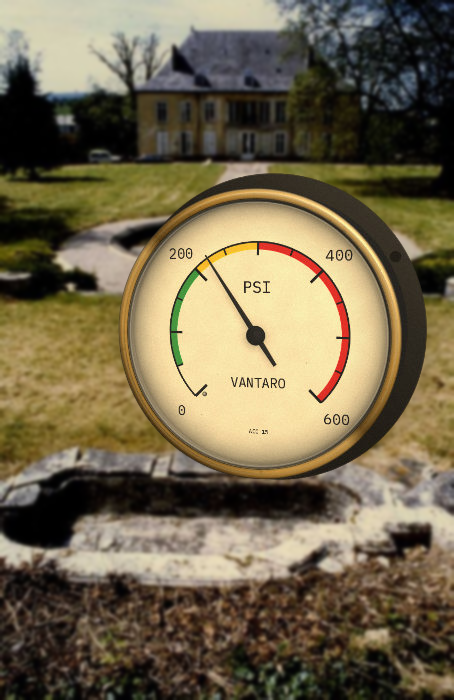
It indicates 225 psi
